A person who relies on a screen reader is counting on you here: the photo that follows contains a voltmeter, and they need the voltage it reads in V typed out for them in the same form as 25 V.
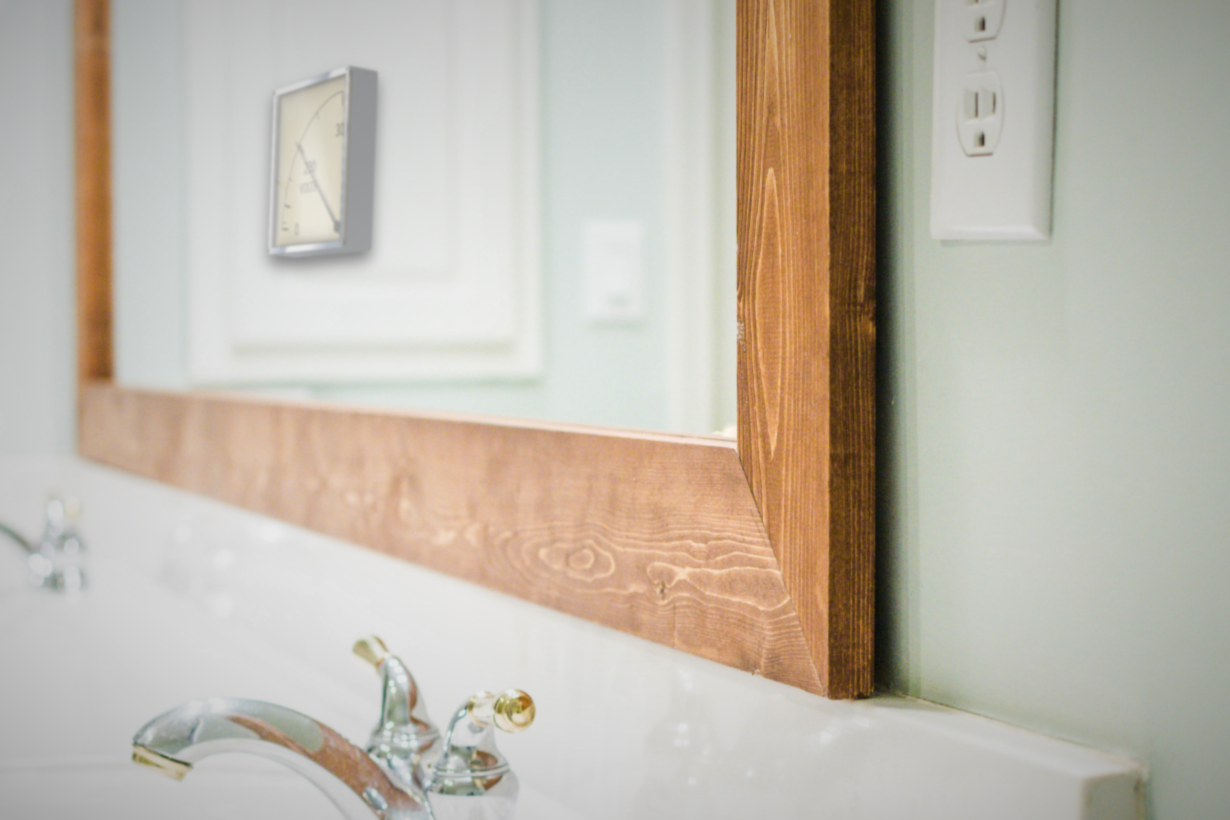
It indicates 200 V
